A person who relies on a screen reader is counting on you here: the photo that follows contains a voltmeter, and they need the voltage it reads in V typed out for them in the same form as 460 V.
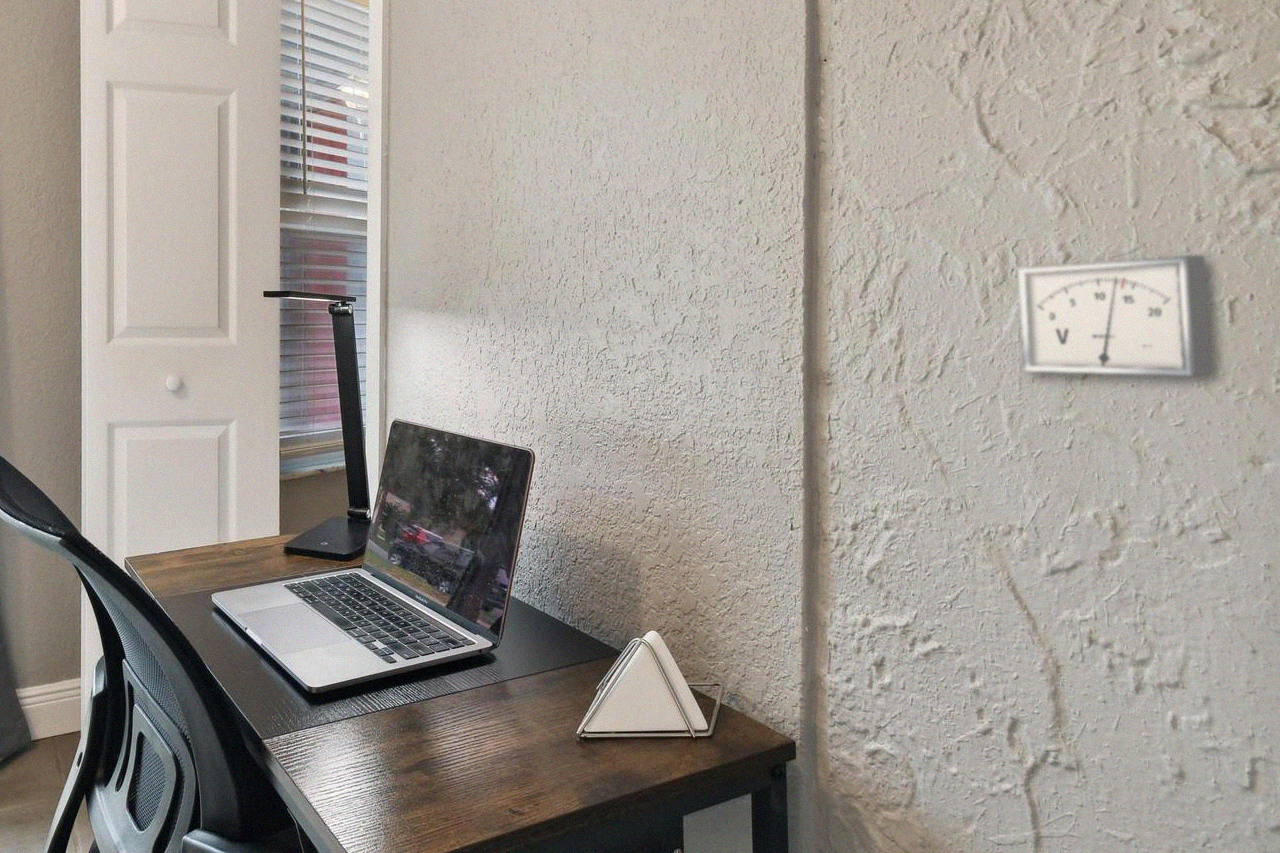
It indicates 12.5 V
